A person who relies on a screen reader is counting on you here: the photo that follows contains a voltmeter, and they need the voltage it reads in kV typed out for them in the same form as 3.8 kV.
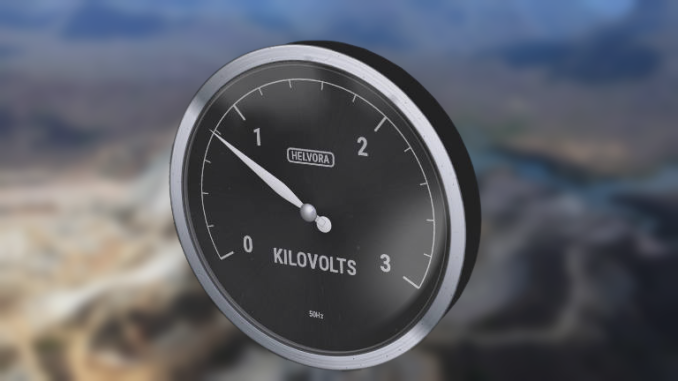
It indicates 0.8 kV
